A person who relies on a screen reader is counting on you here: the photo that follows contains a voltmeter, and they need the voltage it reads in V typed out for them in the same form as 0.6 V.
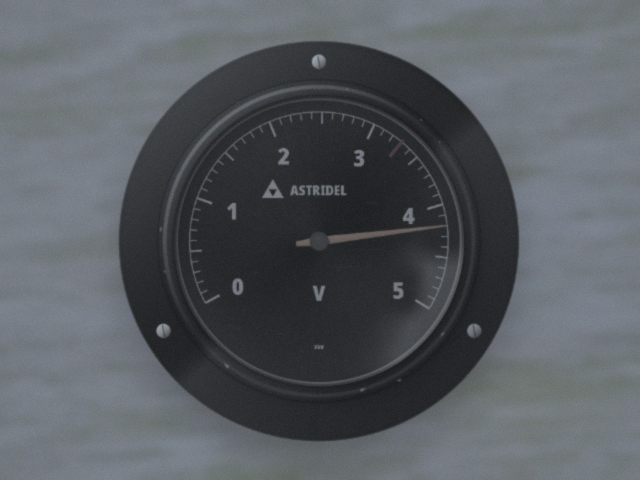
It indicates 4.2 V
